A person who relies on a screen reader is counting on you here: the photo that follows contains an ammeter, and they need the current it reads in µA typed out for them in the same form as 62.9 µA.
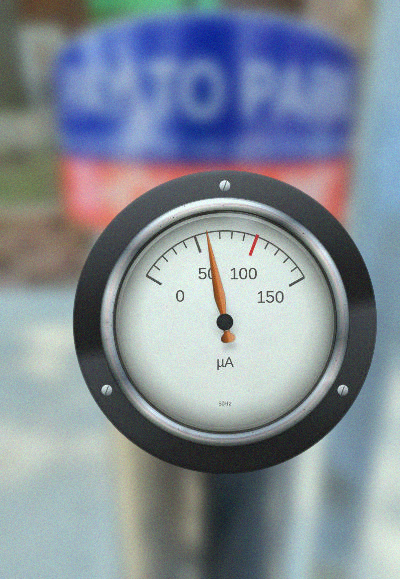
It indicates 60 µA
